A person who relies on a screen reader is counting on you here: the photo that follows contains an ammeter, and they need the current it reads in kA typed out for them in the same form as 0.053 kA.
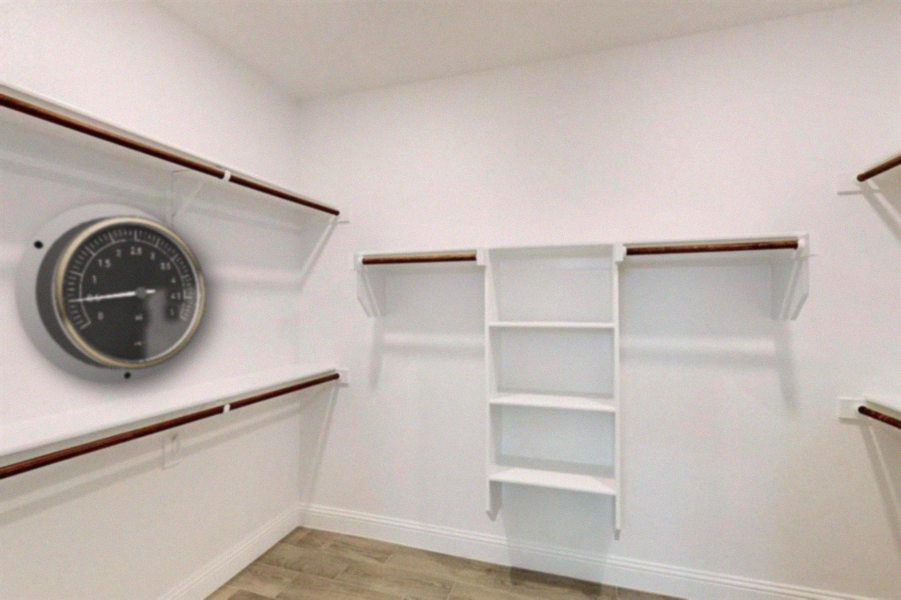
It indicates 0.5 kA
